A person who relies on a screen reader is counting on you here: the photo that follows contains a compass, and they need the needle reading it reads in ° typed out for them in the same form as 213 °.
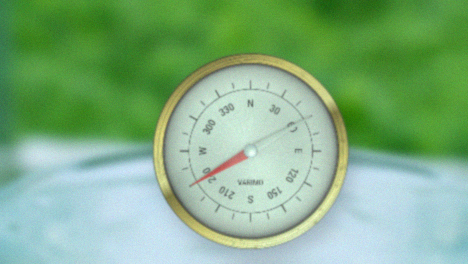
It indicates 240 °
